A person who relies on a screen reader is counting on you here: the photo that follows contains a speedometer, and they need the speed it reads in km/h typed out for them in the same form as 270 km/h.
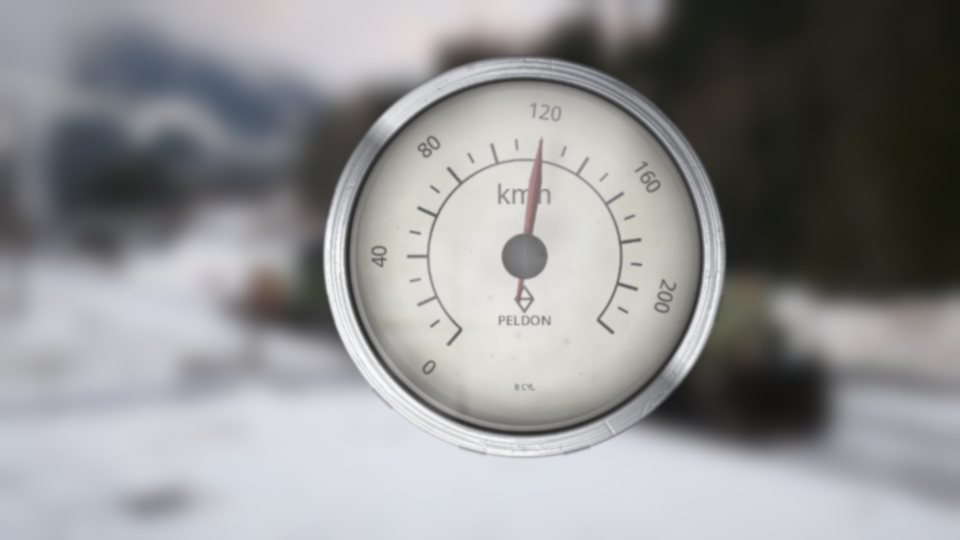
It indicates 120 km/h
